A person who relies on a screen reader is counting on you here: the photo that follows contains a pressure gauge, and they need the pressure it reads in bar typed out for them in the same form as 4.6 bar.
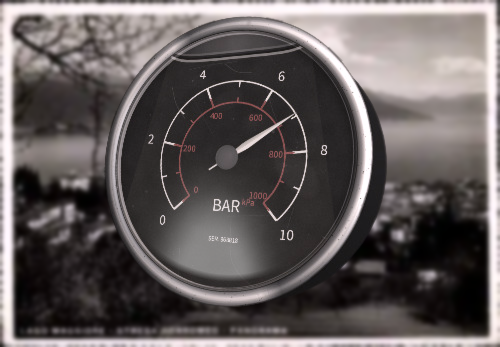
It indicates 7 bar
